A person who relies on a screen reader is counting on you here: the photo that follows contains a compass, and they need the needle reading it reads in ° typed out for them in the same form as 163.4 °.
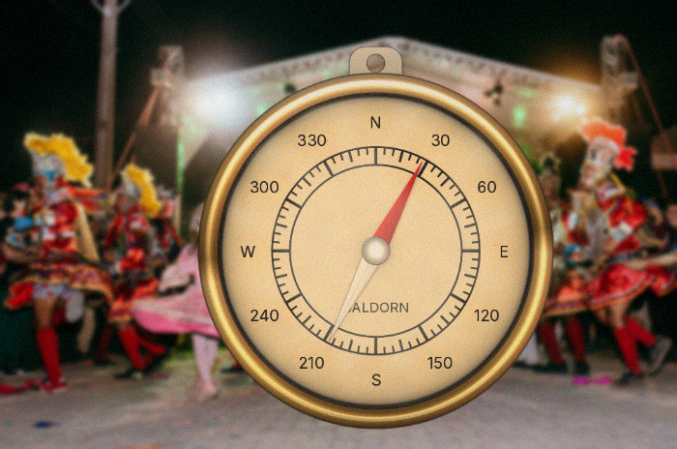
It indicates 27.5 °
